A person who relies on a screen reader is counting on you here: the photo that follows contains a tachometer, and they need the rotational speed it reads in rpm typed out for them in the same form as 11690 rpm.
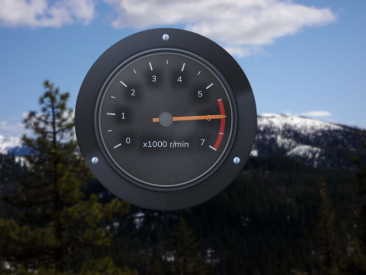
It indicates 6000 rpm
